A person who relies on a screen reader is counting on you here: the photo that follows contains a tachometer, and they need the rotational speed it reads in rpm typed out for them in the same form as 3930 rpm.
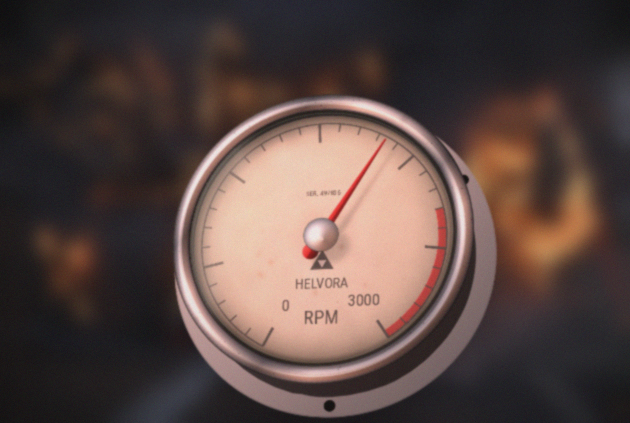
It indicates 1850 rpm
